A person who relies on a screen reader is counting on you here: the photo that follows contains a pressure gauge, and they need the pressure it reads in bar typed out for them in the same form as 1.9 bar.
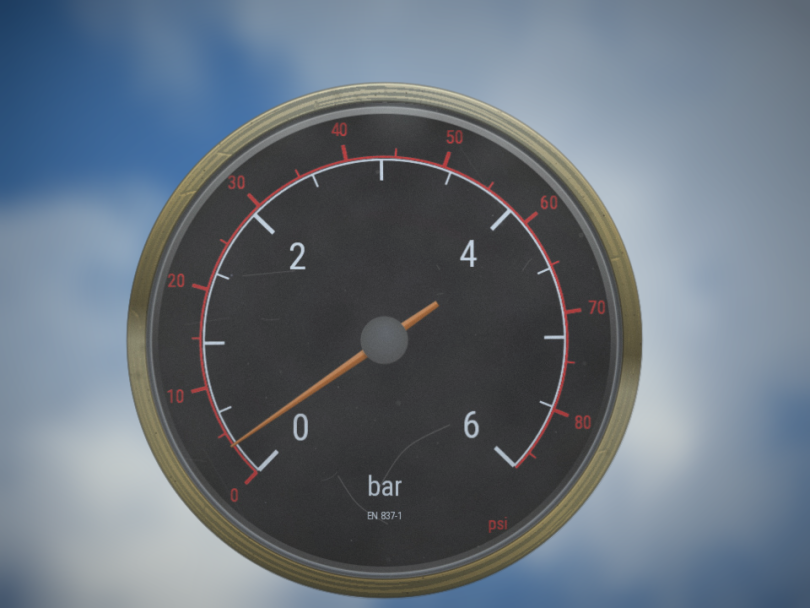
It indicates 0.25 bar
